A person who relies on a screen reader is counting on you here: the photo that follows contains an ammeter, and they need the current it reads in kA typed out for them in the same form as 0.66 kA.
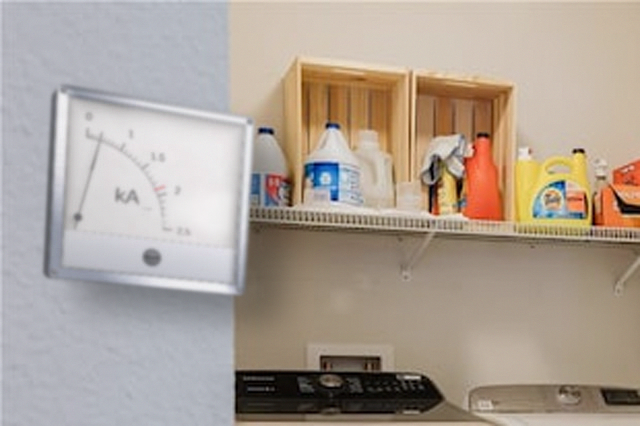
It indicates 0.5 kA
